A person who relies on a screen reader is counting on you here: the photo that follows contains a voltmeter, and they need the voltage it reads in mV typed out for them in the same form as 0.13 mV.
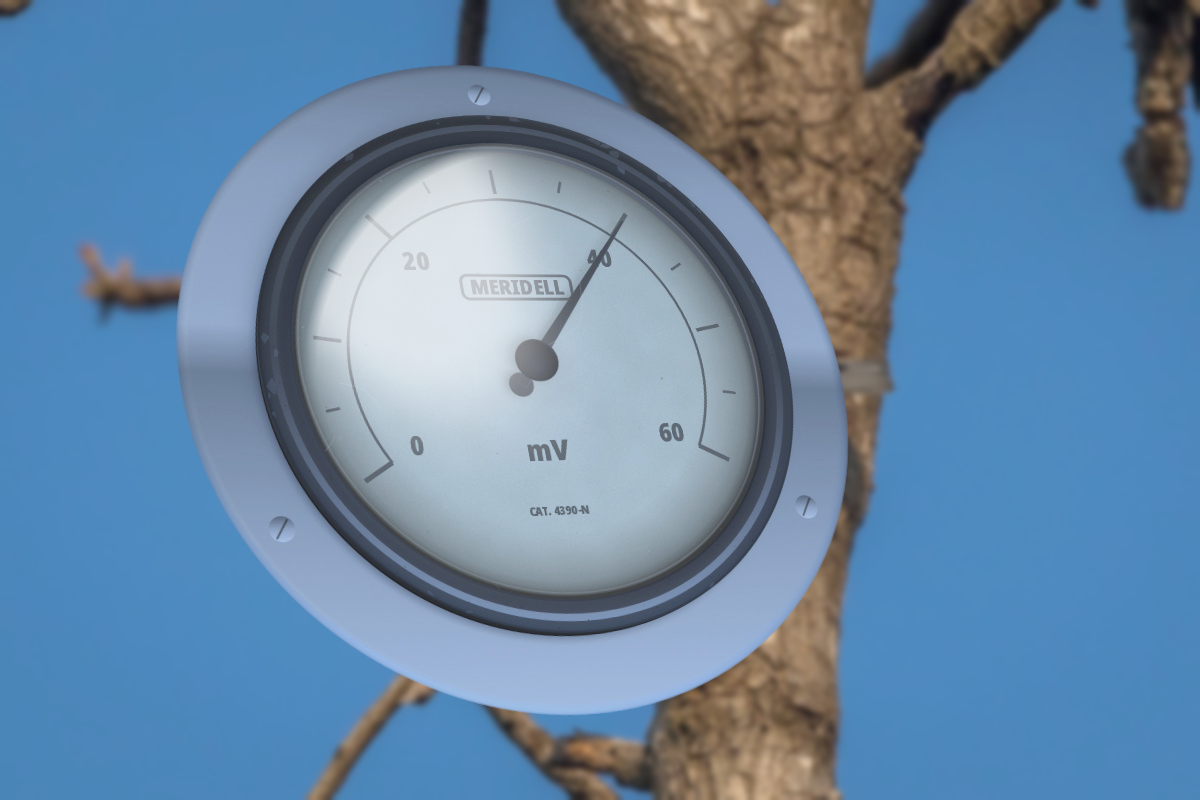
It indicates 40 mV
